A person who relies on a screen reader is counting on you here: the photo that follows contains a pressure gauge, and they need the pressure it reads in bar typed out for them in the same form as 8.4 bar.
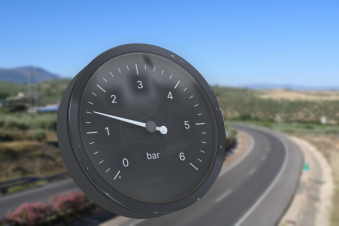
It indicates 1.4 bar
